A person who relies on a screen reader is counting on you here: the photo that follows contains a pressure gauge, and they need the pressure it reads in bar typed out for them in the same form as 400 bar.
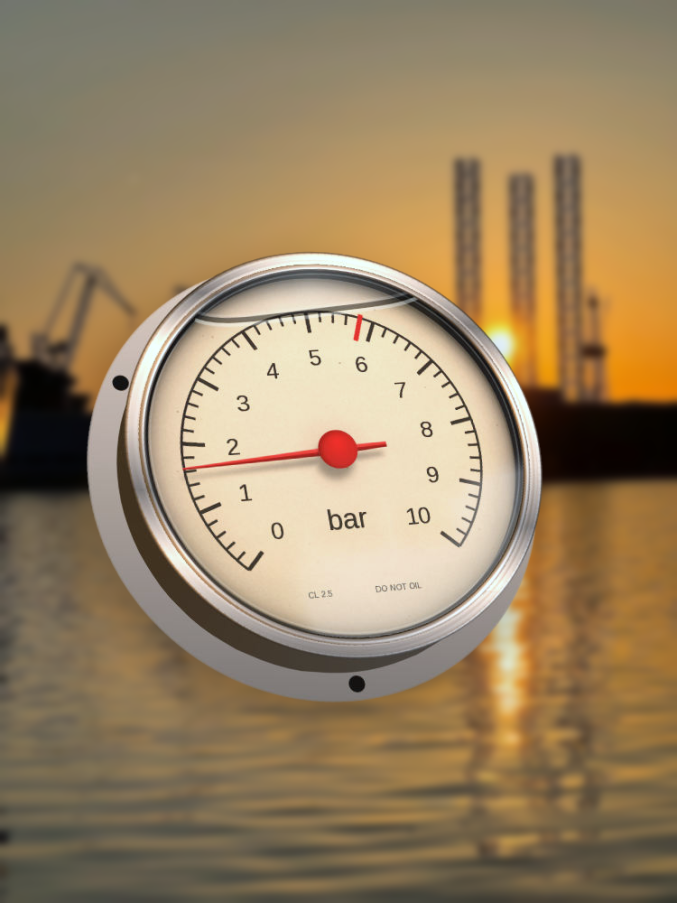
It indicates 1.6 bar
